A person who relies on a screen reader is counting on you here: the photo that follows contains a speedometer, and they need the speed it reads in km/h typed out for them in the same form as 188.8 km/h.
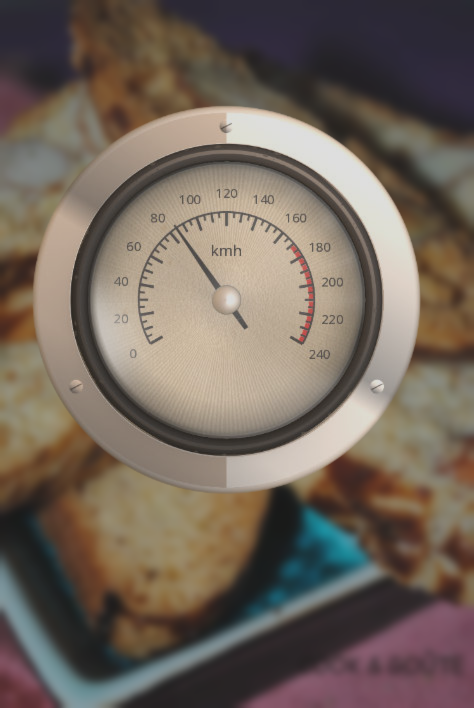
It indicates 85 km/h
